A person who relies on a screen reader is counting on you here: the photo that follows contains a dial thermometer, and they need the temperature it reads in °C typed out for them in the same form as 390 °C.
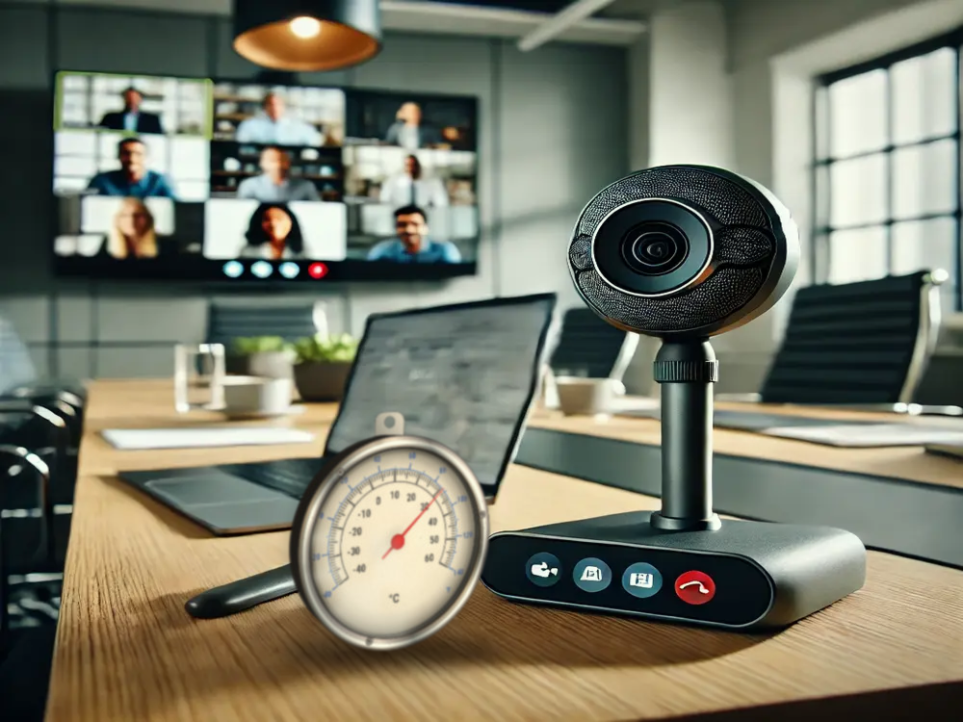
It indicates 30 °C
